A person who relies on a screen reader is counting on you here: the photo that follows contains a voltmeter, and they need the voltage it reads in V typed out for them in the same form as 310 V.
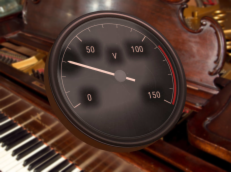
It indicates 30 V
